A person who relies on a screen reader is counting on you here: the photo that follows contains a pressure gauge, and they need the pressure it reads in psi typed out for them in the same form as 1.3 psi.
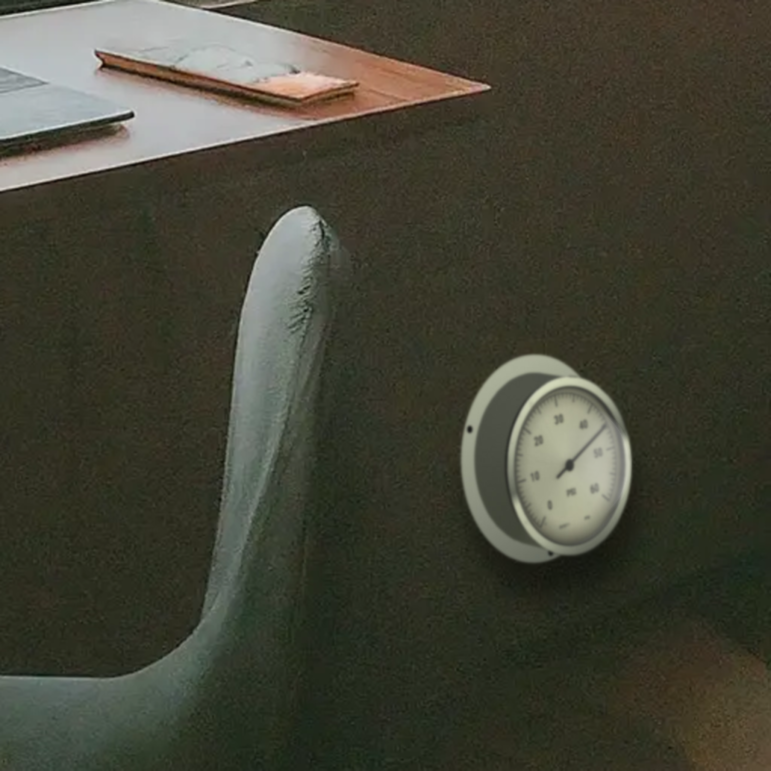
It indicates 45 psi
